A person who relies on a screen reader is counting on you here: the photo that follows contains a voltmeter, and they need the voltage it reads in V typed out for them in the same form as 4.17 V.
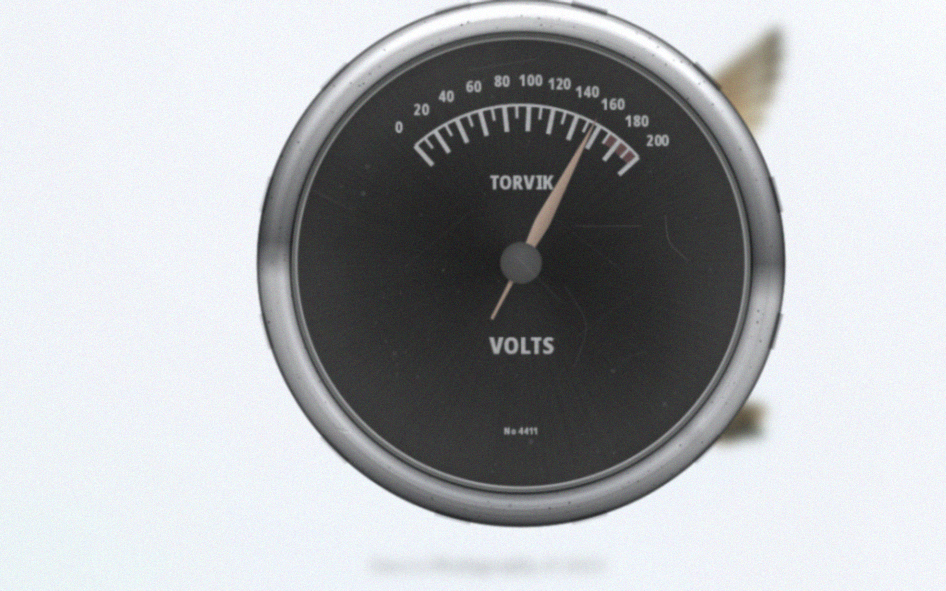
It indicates 155 V
